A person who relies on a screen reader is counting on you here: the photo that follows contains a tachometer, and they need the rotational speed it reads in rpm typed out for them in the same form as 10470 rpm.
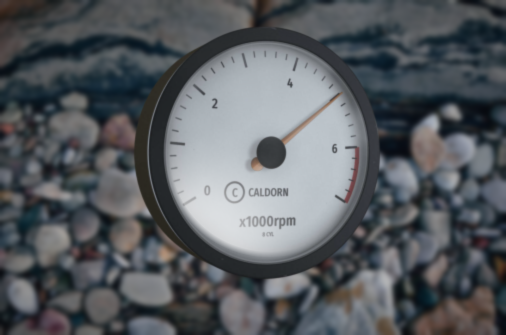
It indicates 5000 rpm
